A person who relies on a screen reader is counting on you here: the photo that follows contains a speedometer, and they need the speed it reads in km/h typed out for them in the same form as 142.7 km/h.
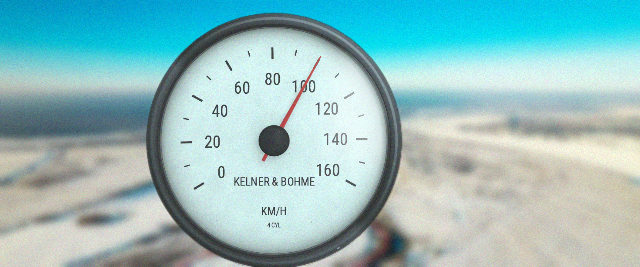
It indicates 100 km/h
